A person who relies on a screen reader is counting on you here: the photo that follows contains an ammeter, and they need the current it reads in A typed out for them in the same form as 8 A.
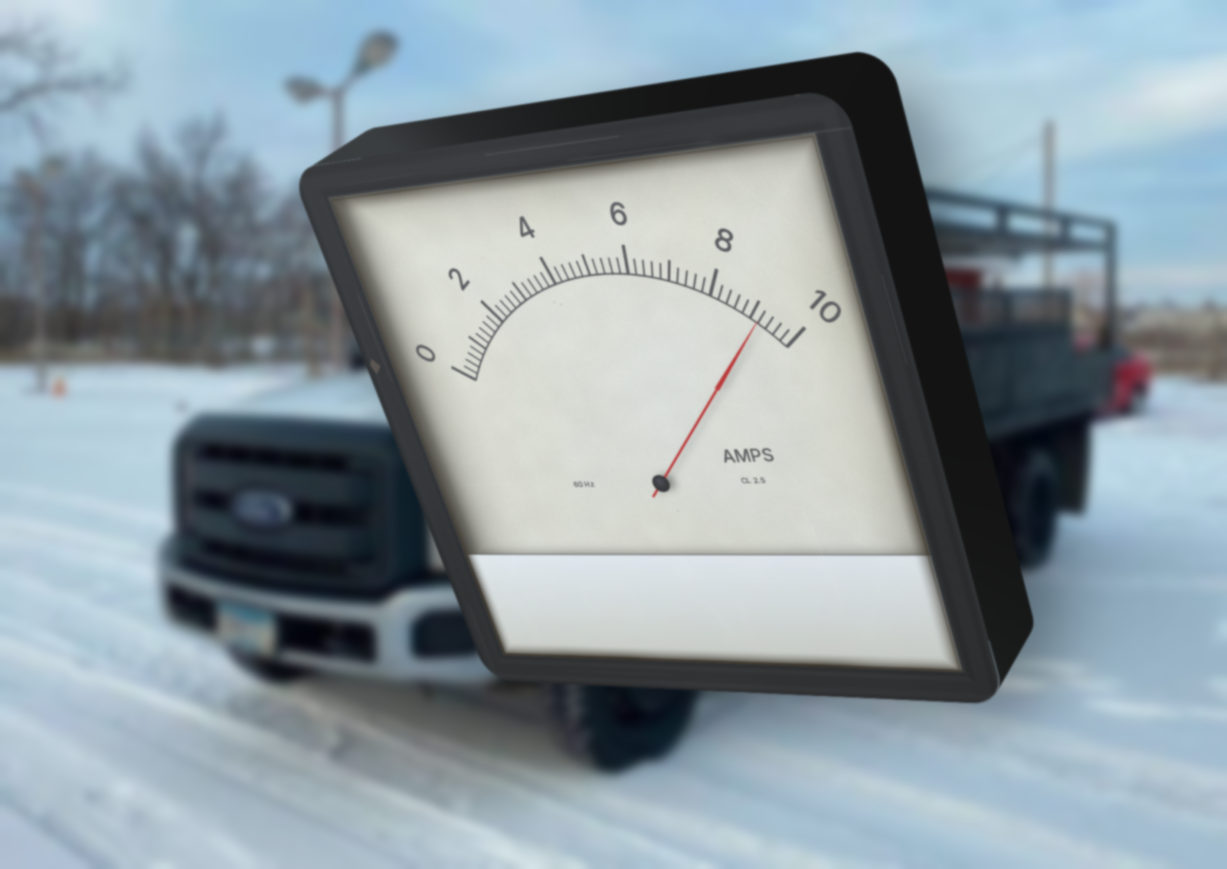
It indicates 9.2 A
